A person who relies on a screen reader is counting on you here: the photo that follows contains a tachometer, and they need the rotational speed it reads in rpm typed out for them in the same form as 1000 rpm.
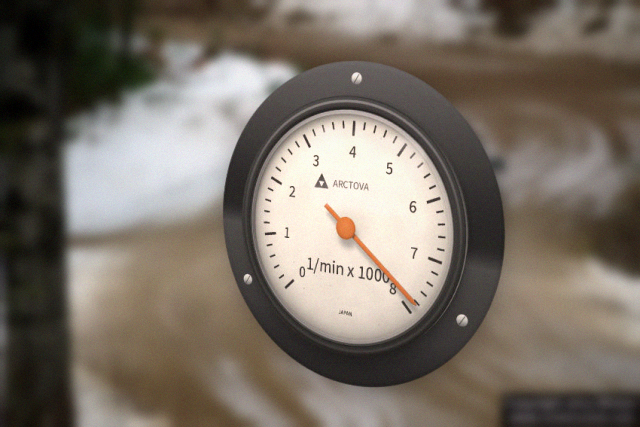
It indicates 7800 rpm
